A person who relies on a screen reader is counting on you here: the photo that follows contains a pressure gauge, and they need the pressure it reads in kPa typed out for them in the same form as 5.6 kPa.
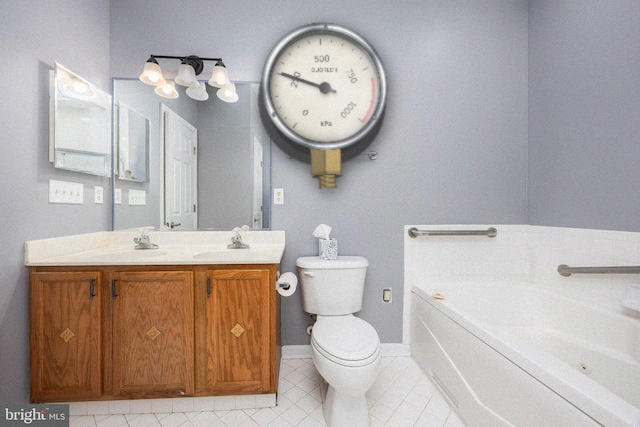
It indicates 250 kPa
